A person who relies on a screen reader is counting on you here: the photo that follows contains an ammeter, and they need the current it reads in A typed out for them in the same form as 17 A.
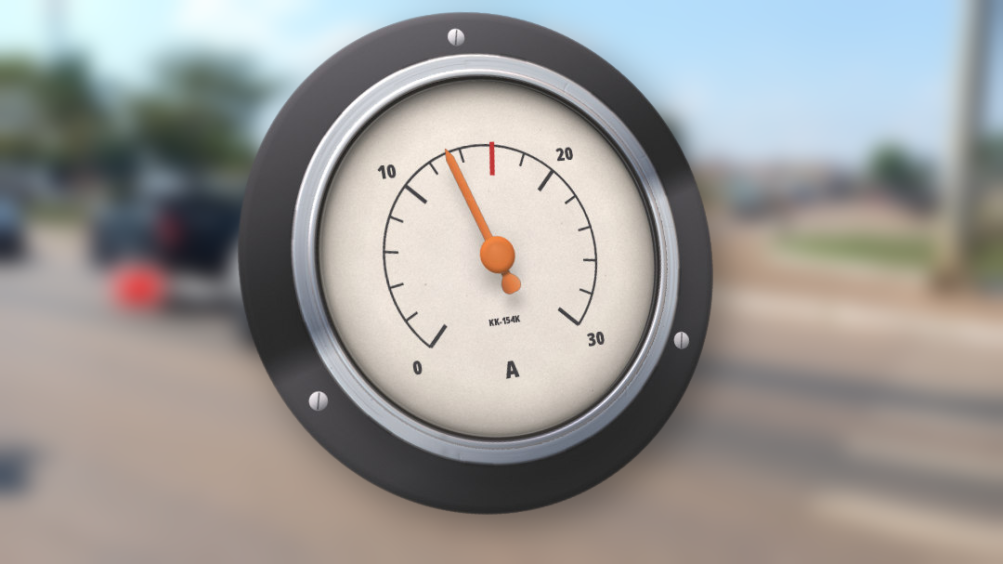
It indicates 13 A
